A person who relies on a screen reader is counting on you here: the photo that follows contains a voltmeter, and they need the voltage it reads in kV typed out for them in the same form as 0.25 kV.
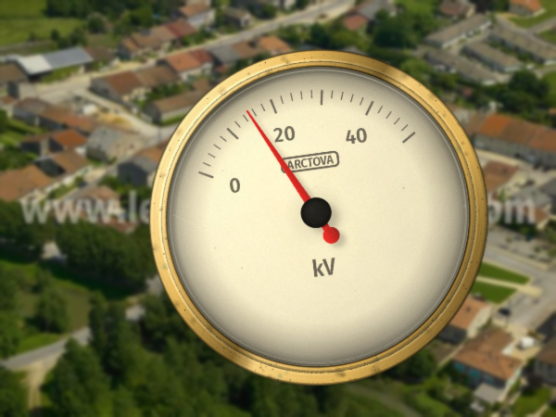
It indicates 15 kV
